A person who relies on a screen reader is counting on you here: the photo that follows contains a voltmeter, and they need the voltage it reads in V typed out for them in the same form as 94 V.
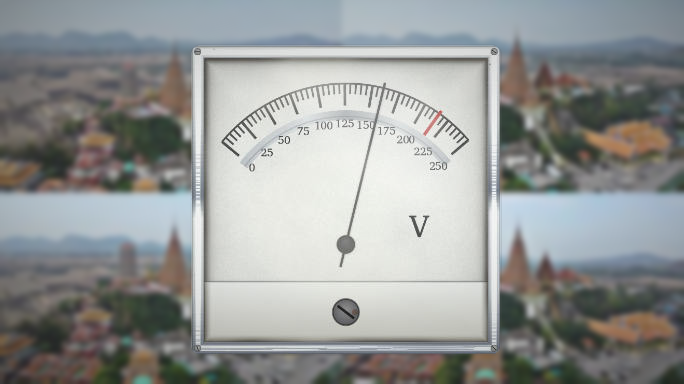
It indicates 160 V
